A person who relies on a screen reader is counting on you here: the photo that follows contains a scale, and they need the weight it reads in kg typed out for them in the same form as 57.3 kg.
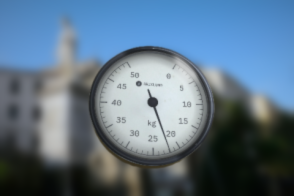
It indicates 22 kg
